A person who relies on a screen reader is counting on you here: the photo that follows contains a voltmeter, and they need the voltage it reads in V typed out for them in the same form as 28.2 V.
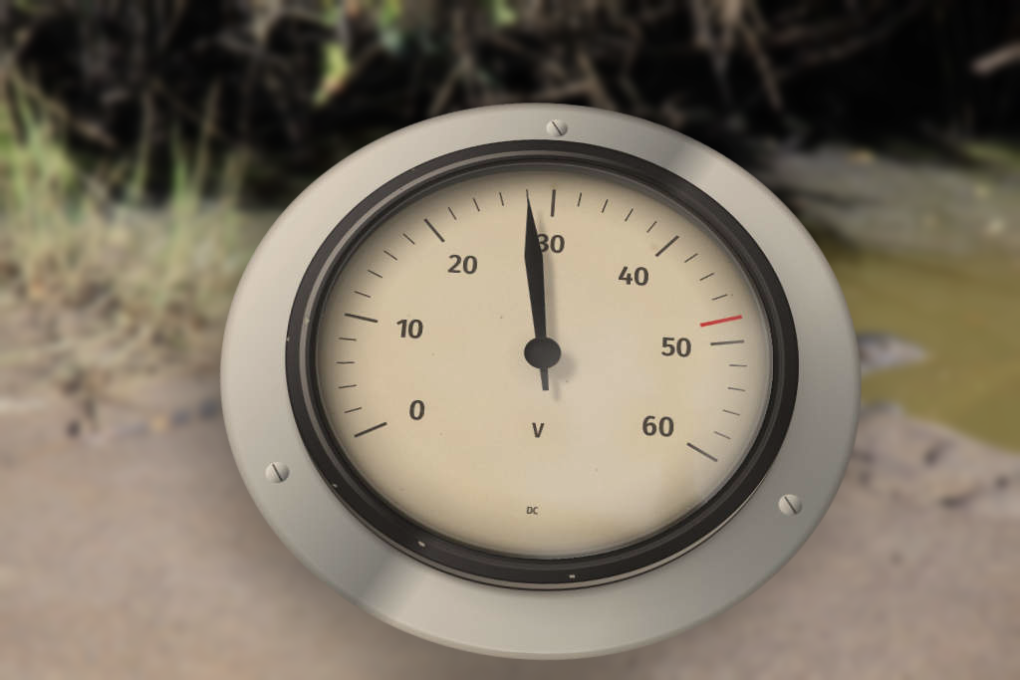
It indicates 28 V
